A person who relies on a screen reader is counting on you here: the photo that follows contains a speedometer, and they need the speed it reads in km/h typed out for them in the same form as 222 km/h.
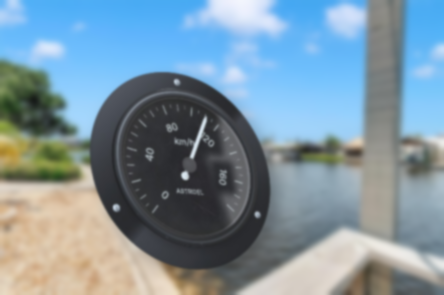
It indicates 110 km/h
